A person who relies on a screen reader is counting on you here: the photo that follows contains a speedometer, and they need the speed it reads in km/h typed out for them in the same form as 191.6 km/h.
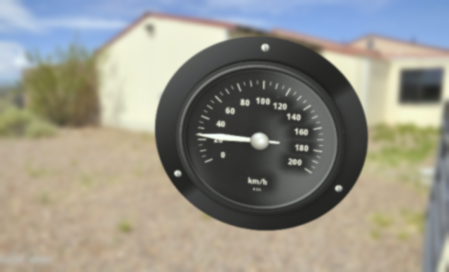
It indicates 25 km/h
